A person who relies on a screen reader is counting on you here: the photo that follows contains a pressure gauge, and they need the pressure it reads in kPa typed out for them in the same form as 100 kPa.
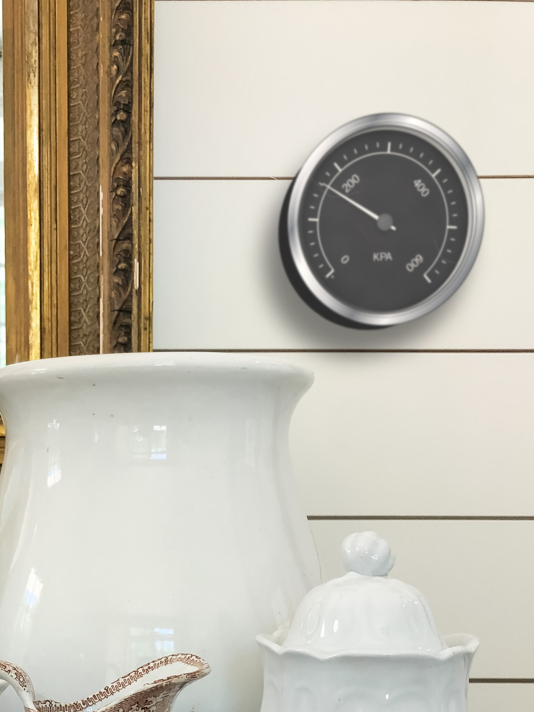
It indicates 160 kPa
